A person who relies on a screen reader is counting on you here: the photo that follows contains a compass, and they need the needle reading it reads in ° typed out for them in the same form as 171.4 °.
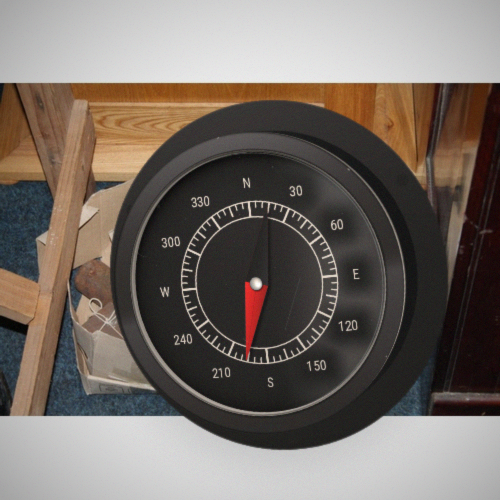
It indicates 195 °
